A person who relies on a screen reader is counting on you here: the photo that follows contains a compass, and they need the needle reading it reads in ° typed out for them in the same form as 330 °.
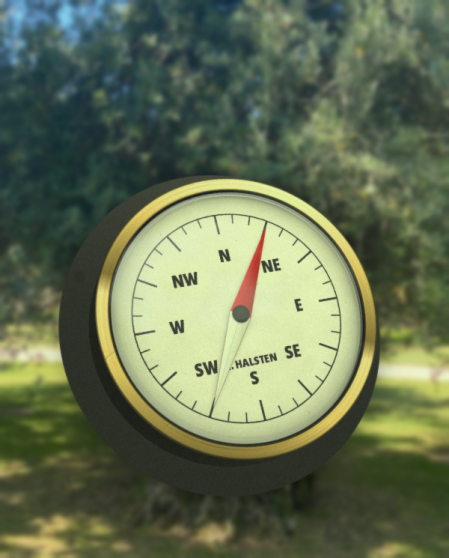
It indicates 30 °
